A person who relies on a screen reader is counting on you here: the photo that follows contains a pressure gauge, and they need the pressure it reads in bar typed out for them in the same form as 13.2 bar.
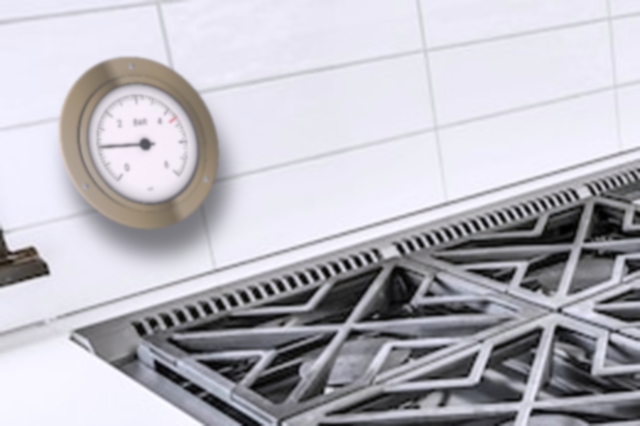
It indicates 1 bar
